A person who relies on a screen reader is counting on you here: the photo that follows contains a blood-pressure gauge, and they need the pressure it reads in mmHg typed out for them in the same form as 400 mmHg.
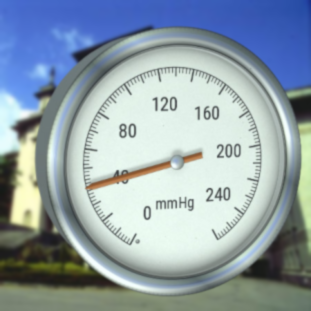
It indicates 40 mmHg
